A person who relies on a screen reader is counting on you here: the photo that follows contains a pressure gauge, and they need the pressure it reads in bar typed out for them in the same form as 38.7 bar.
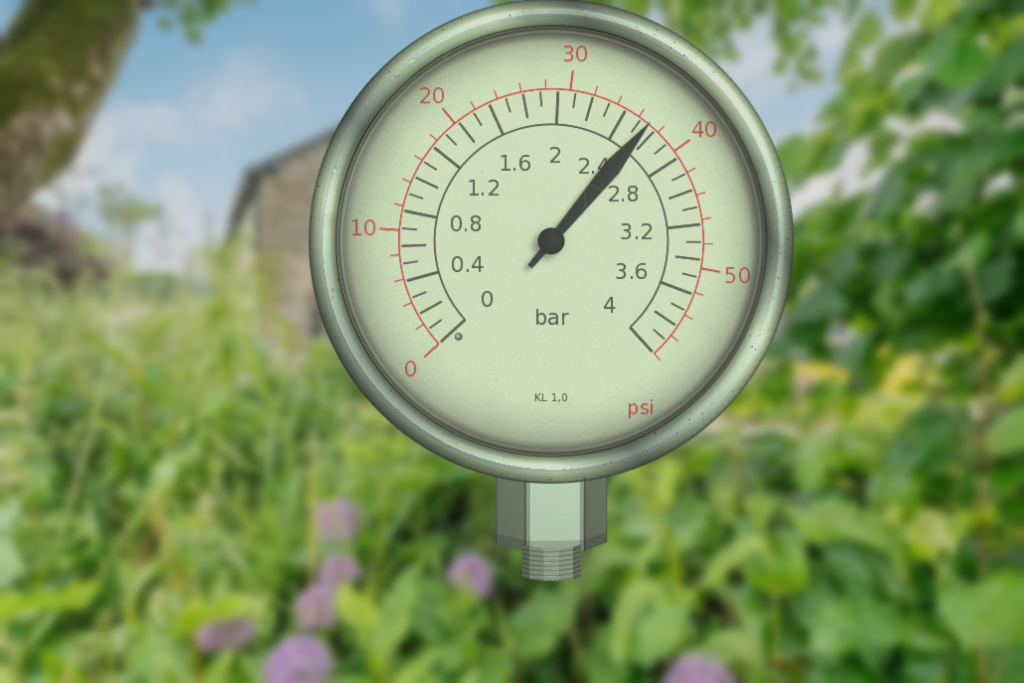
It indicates 2.55 bar
